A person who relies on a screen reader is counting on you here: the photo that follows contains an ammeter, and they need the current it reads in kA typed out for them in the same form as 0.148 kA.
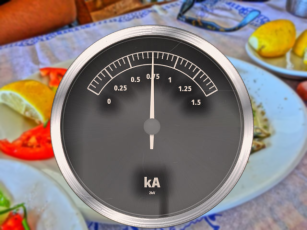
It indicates 0.75 kA
